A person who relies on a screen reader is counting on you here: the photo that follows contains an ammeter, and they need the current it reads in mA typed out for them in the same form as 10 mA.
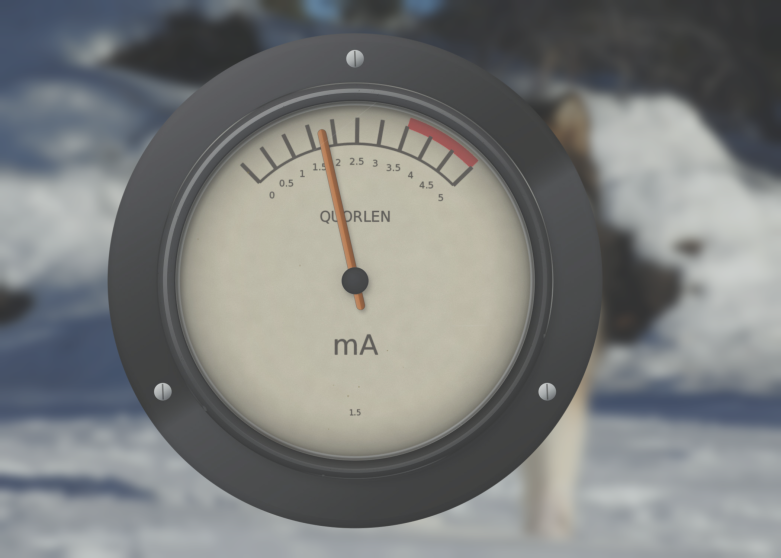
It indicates 1.75 mA
